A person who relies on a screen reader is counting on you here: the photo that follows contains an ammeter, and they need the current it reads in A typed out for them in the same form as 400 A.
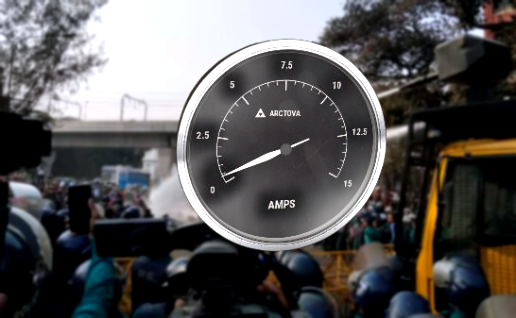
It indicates 0.5 A
